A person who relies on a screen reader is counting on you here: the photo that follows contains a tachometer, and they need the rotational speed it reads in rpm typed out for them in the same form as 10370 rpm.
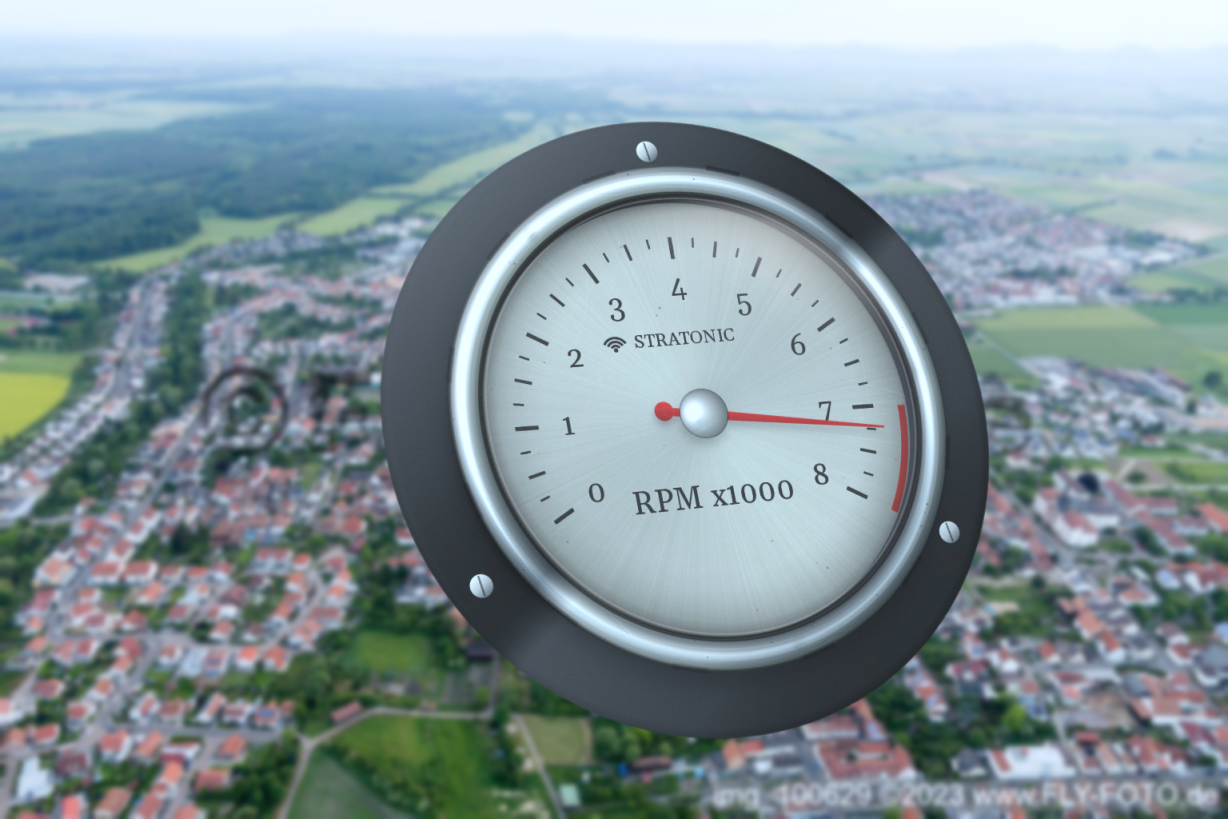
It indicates 7250 rpm
